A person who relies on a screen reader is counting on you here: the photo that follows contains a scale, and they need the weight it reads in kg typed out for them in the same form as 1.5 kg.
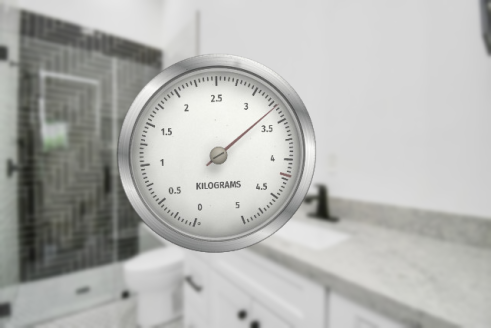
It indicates 3.3 kg
